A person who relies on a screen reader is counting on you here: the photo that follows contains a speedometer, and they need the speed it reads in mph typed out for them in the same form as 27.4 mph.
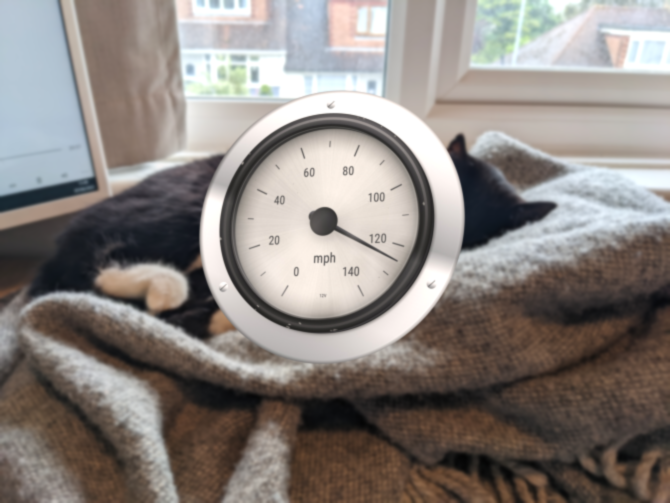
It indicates 125 mph
